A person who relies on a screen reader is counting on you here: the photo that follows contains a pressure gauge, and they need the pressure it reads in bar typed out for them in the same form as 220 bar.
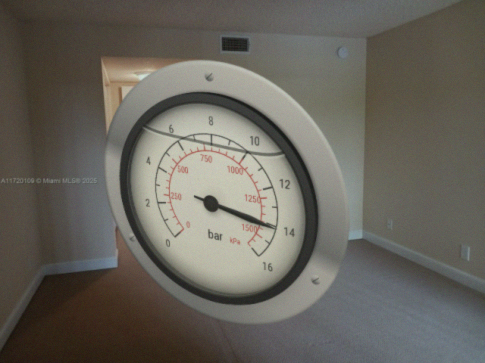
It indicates 14 bar
